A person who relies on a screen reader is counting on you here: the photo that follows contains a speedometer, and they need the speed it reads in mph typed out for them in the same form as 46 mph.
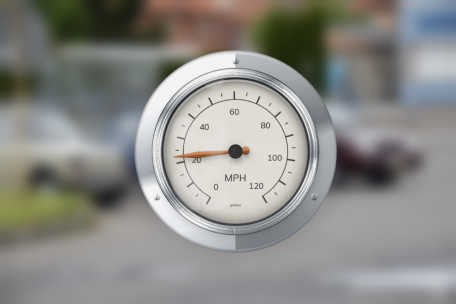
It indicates 22.5 mph
